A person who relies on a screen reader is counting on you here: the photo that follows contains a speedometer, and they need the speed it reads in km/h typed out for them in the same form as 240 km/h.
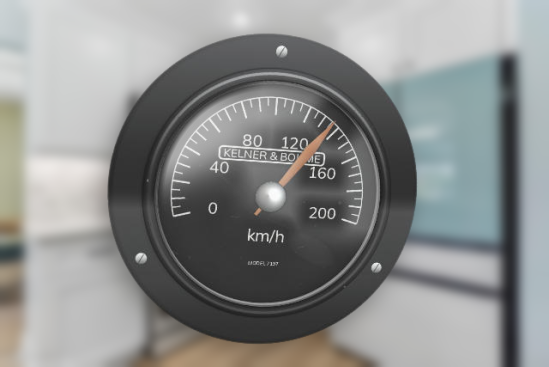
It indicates 135 km/h
